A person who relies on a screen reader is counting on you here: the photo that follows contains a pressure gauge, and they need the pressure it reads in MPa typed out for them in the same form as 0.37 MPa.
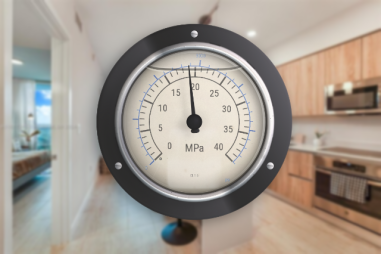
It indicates 19 MPa
